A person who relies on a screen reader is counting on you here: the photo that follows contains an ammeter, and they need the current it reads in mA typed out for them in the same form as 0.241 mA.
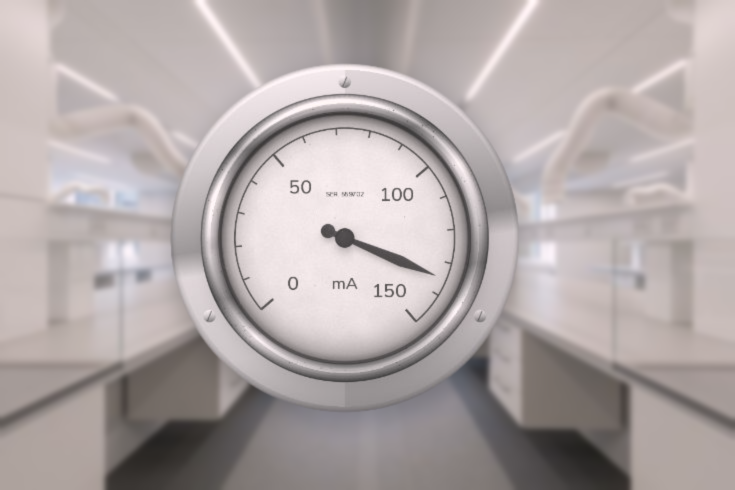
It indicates 135 mA
